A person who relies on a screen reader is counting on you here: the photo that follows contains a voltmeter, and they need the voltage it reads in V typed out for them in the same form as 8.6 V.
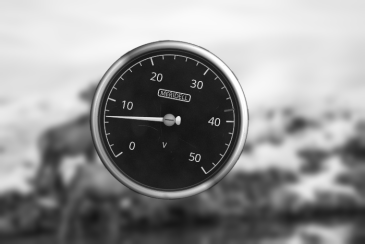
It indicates 7 V
